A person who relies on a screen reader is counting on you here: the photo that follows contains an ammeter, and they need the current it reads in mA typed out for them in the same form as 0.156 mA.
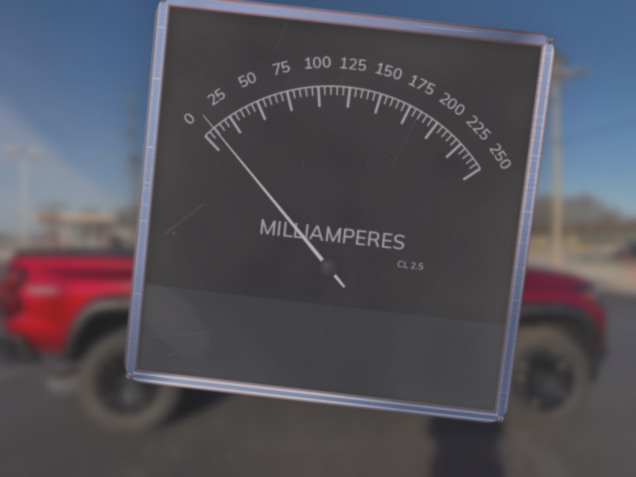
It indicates 10 mA
